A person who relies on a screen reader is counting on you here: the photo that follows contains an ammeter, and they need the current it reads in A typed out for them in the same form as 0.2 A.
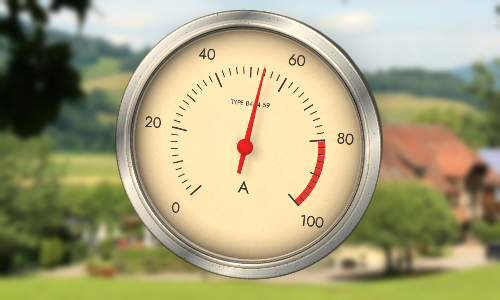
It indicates 54 A
